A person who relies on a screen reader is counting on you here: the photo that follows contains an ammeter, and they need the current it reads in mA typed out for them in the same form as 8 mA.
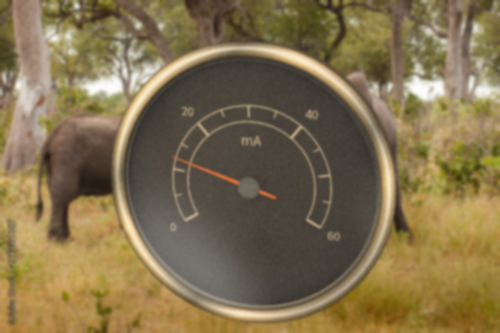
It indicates 12.5 mA
